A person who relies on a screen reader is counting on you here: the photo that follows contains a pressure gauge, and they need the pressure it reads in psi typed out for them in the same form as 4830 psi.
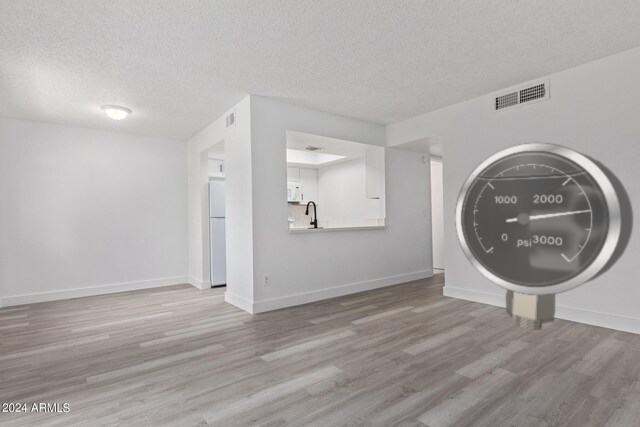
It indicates 2400 psi
